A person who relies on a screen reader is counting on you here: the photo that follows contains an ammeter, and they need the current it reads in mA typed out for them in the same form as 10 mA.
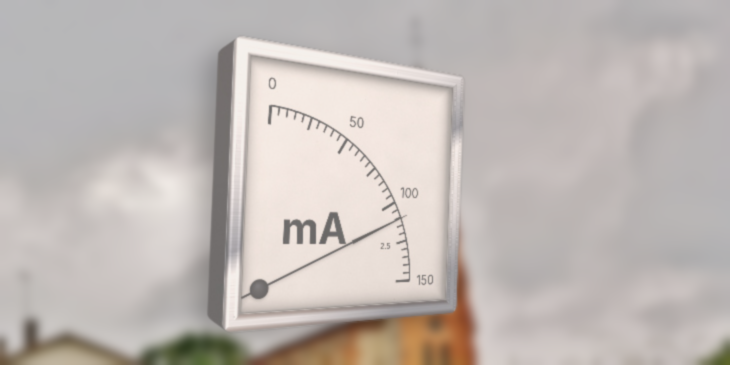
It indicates 110 mA
